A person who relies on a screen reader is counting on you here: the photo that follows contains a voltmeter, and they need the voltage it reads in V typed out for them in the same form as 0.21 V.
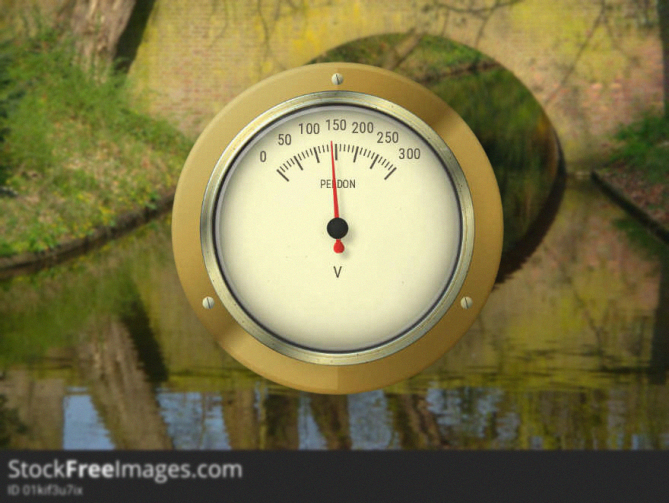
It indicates 140 V
